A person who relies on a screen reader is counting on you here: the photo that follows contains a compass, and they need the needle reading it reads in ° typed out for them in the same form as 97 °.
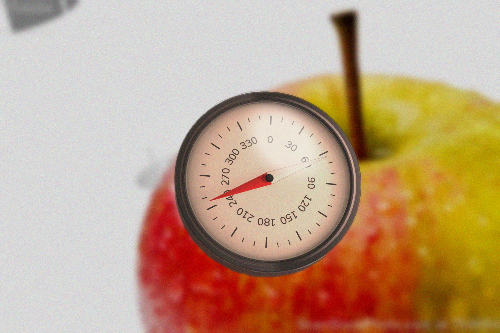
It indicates 245 °
